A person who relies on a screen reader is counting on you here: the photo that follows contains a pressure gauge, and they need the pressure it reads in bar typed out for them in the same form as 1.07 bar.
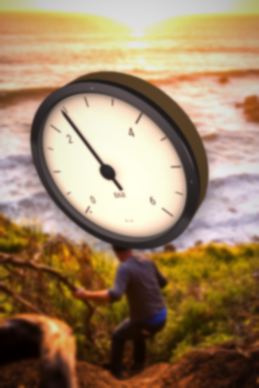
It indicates 2.5 bar
